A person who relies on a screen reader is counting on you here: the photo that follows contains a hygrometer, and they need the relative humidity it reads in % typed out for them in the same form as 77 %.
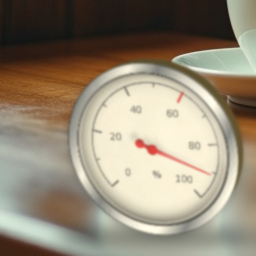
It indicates 90 %
